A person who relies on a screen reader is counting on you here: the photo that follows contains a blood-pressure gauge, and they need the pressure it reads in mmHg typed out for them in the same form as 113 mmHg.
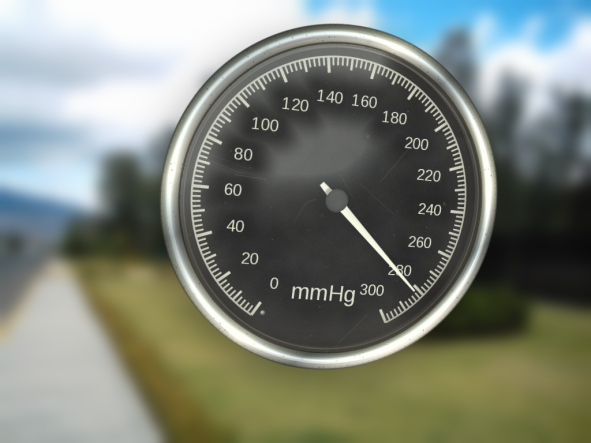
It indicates 282 mmHg
